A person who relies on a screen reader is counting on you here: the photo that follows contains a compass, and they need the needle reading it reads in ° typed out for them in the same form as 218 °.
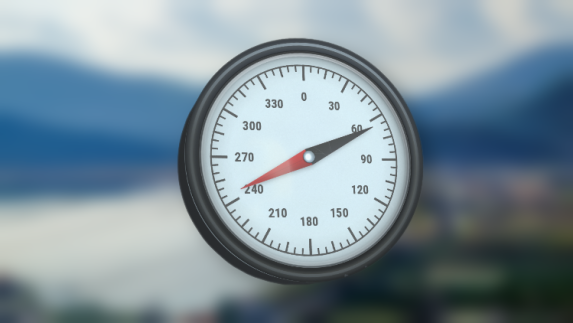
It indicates 245 °
